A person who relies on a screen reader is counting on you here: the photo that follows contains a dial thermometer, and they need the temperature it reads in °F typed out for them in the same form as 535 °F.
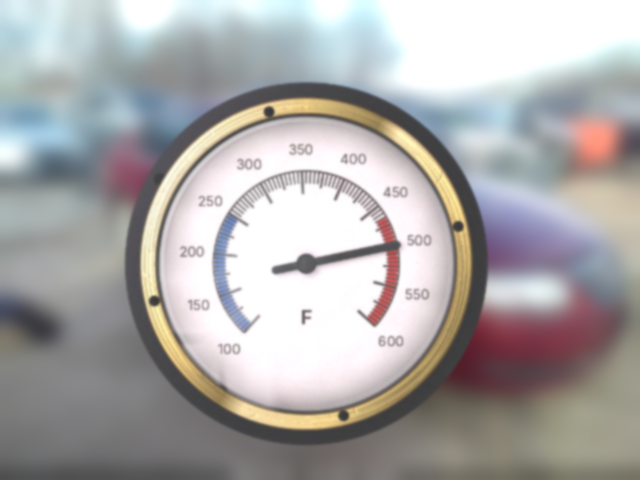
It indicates 500 °F
